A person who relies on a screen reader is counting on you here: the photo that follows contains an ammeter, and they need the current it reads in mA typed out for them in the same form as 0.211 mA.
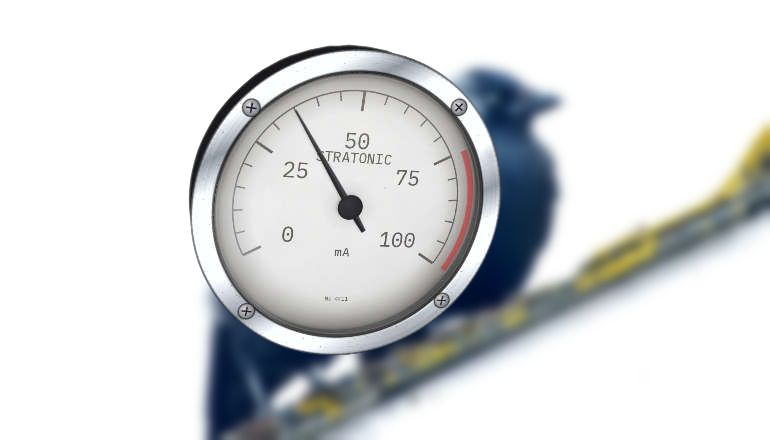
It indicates 35 mA
